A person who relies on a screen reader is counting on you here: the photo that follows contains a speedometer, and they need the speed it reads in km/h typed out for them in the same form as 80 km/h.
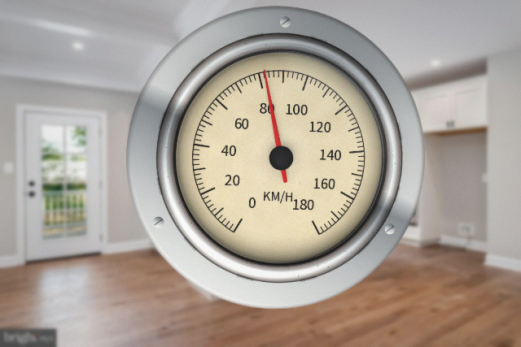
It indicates 82 km/h
